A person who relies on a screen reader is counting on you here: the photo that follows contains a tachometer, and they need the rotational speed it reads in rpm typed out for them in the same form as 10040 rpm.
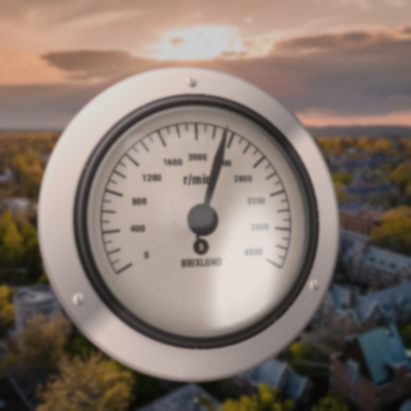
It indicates 2300 rpm
